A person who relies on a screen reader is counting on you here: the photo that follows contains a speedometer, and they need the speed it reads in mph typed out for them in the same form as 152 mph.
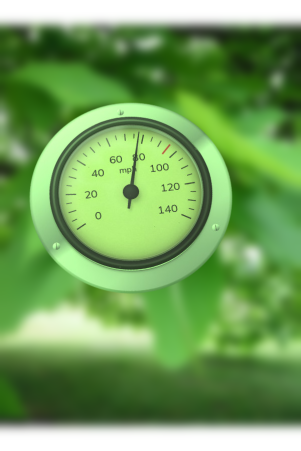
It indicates 77.5 mph
